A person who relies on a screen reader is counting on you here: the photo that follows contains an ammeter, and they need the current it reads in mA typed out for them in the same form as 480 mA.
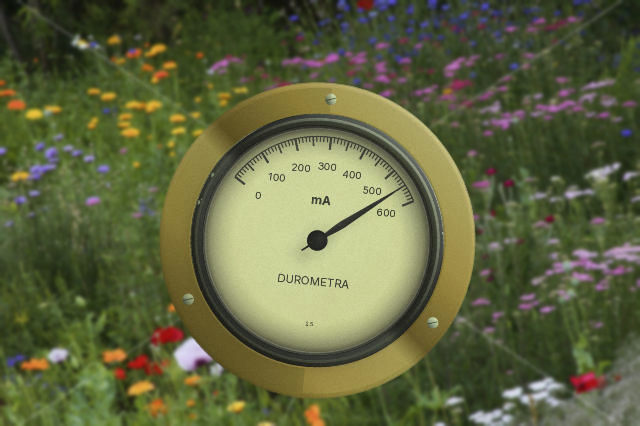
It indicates 550 mA
